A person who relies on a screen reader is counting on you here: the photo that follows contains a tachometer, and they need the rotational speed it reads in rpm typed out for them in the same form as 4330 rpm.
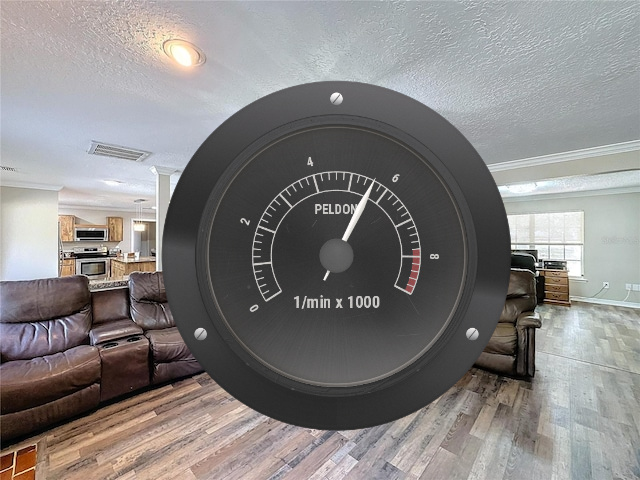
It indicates 5600 rpm
